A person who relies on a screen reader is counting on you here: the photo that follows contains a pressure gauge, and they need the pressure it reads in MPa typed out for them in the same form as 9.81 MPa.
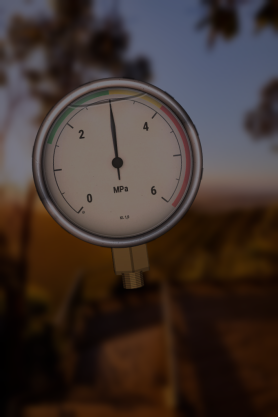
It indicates 3 MPa
